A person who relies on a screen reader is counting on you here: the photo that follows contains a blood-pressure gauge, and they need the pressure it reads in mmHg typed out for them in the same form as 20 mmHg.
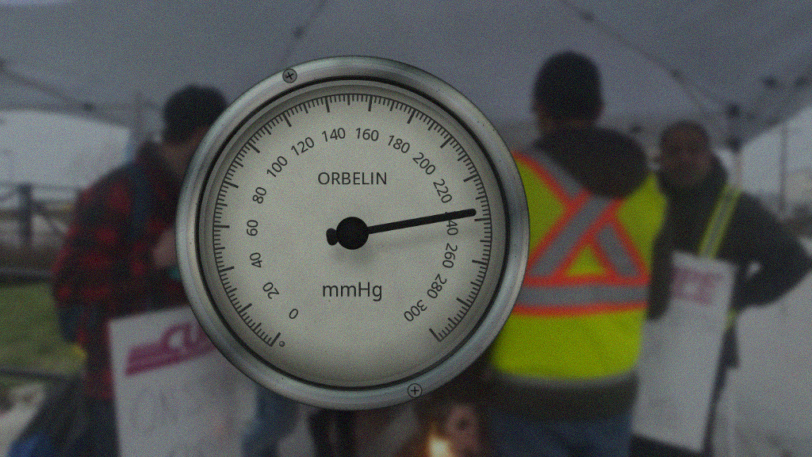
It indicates 236 mmHg
